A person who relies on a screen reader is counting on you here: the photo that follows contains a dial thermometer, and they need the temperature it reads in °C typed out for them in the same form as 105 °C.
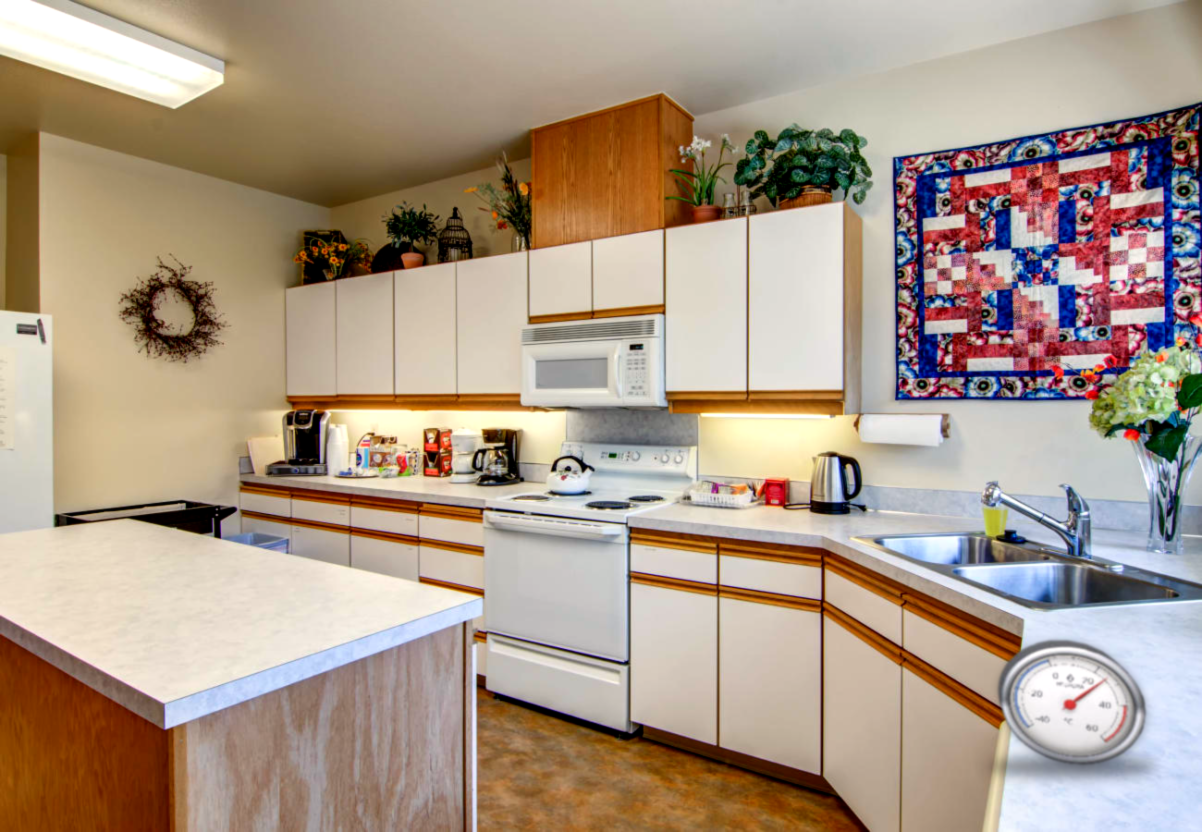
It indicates 25 °C
